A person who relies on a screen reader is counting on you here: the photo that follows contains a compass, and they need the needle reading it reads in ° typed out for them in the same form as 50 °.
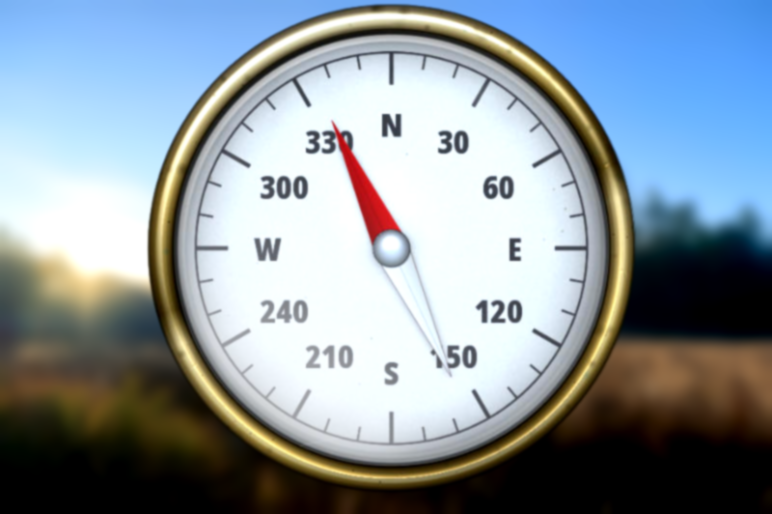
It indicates 335 °
